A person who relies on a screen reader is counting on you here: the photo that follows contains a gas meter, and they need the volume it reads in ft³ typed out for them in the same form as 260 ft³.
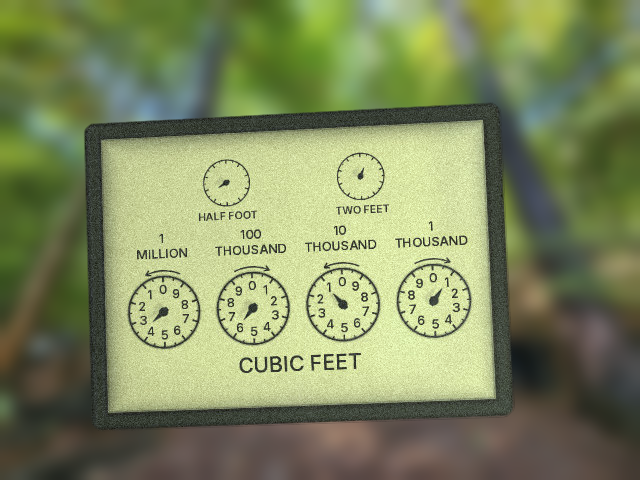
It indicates 361100 ft³
